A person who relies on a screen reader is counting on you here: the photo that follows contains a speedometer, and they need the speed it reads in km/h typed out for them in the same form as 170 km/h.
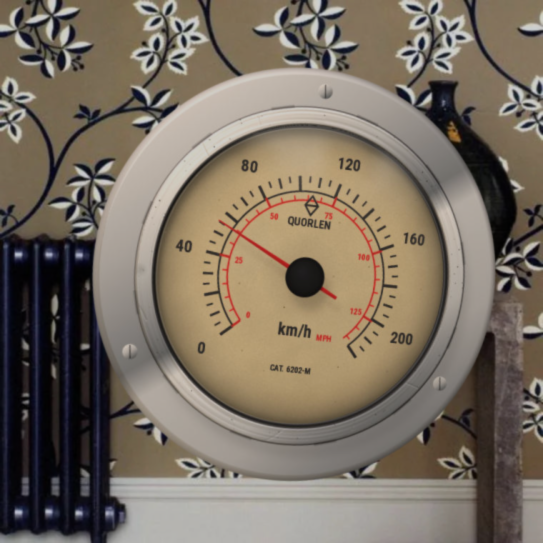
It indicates 55 km/h
